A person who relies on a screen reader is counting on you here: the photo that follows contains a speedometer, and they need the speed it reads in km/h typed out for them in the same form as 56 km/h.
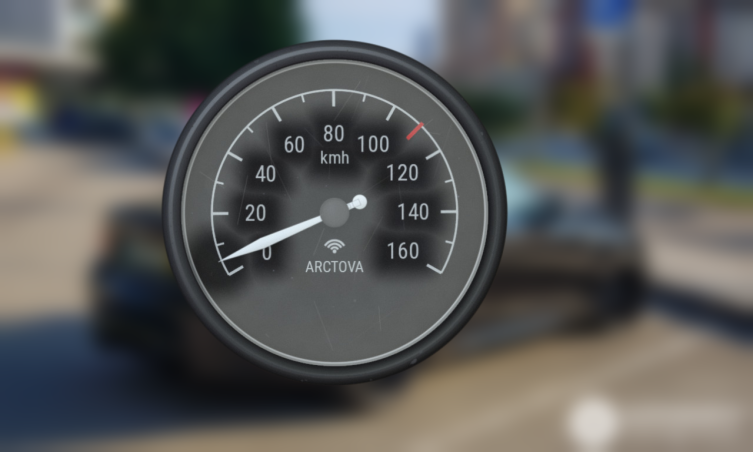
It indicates 5 km/h
